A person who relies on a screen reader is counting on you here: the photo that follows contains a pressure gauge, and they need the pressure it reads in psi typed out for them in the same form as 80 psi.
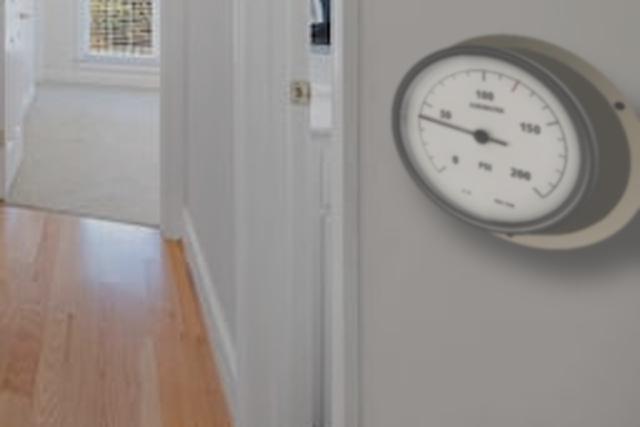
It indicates 40 psi
